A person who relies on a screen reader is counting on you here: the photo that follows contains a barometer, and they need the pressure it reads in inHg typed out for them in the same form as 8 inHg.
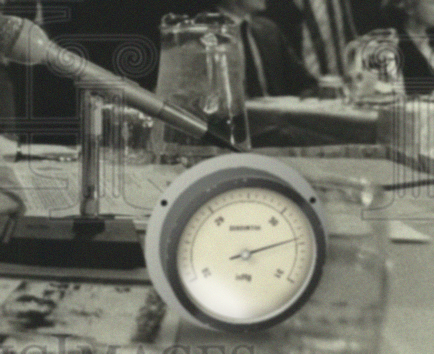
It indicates 30.4 inHg
